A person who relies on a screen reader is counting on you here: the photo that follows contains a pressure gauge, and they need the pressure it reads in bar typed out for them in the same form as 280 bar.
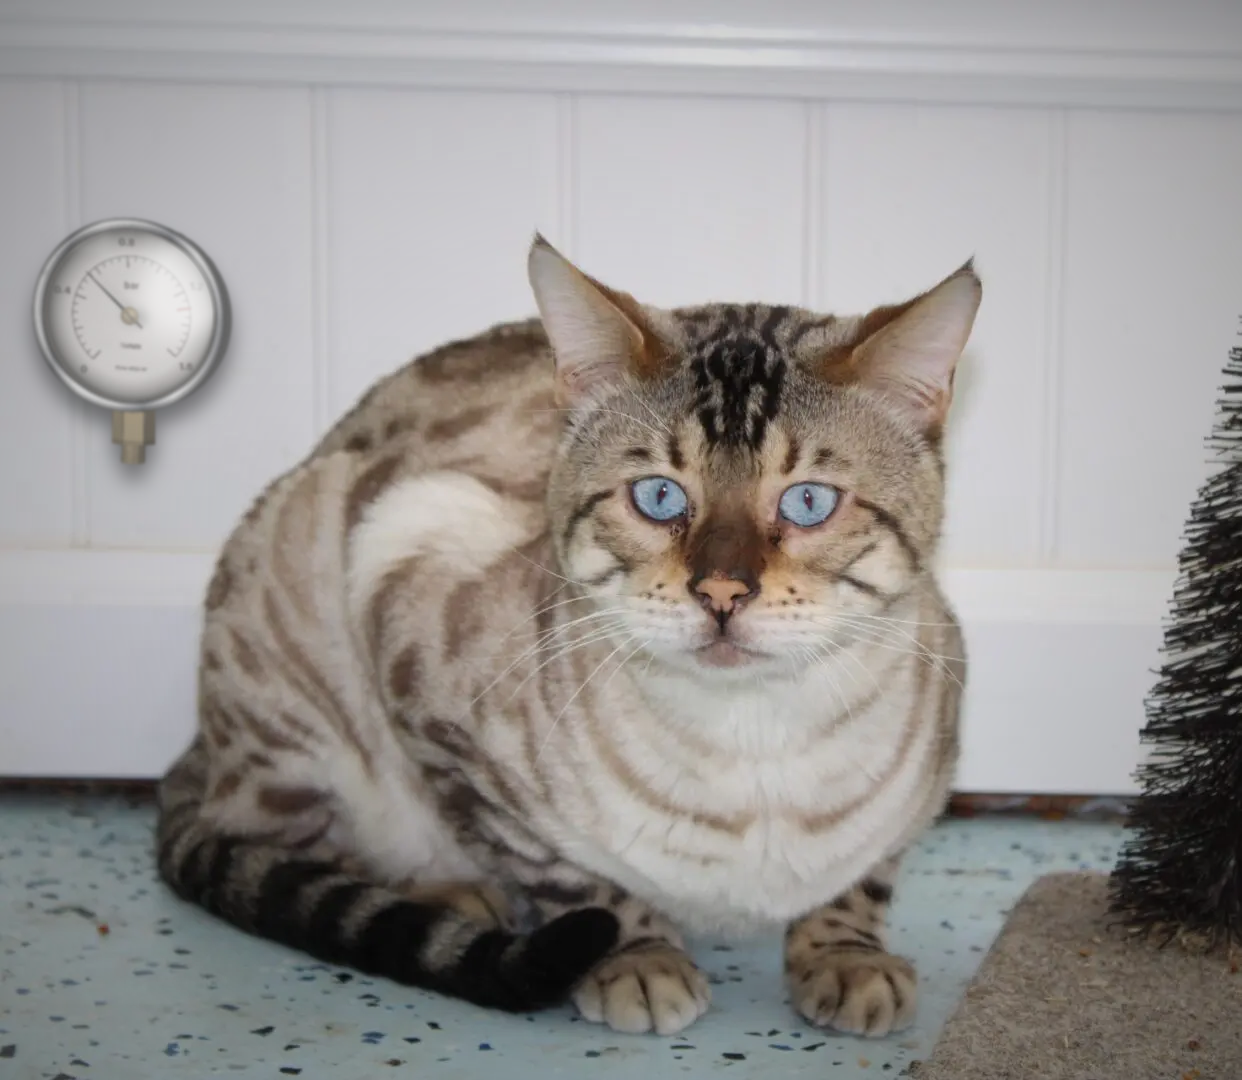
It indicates 0.55 bar
